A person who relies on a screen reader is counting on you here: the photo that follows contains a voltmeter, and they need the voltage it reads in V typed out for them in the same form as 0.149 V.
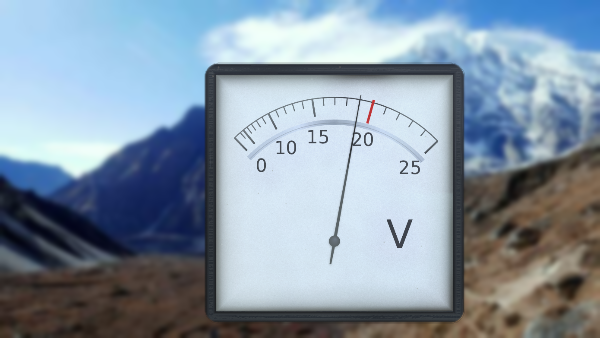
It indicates 19 V
